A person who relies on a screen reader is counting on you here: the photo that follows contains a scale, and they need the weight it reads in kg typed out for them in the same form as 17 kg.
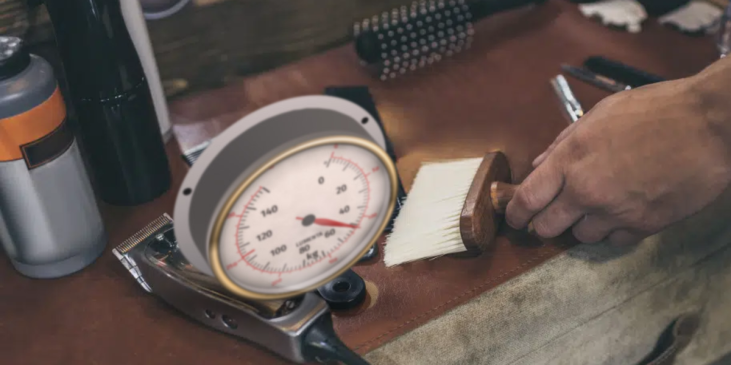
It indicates 50 kg
